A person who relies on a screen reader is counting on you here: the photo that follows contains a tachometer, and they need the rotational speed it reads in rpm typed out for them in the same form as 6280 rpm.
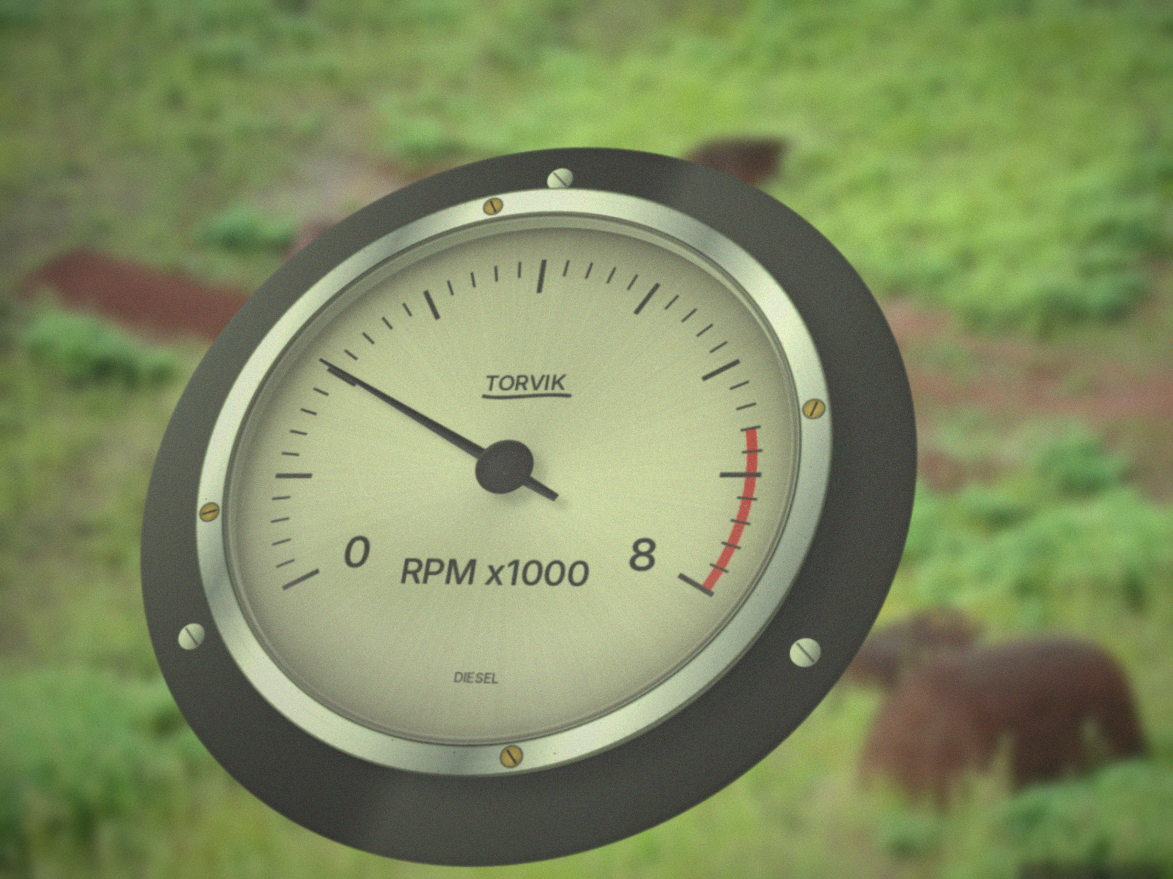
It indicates 2000 rpm
